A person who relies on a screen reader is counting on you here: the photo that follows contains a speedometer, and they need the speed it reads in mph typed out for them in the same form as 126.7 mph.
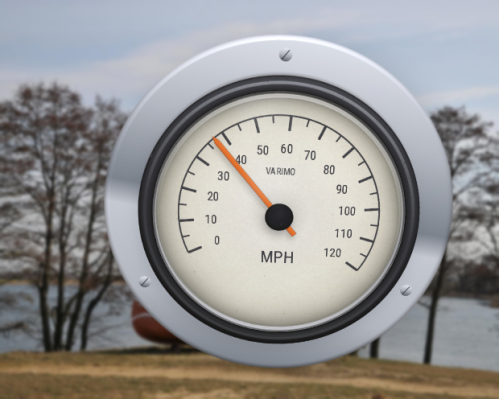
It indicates 37.5 mph
